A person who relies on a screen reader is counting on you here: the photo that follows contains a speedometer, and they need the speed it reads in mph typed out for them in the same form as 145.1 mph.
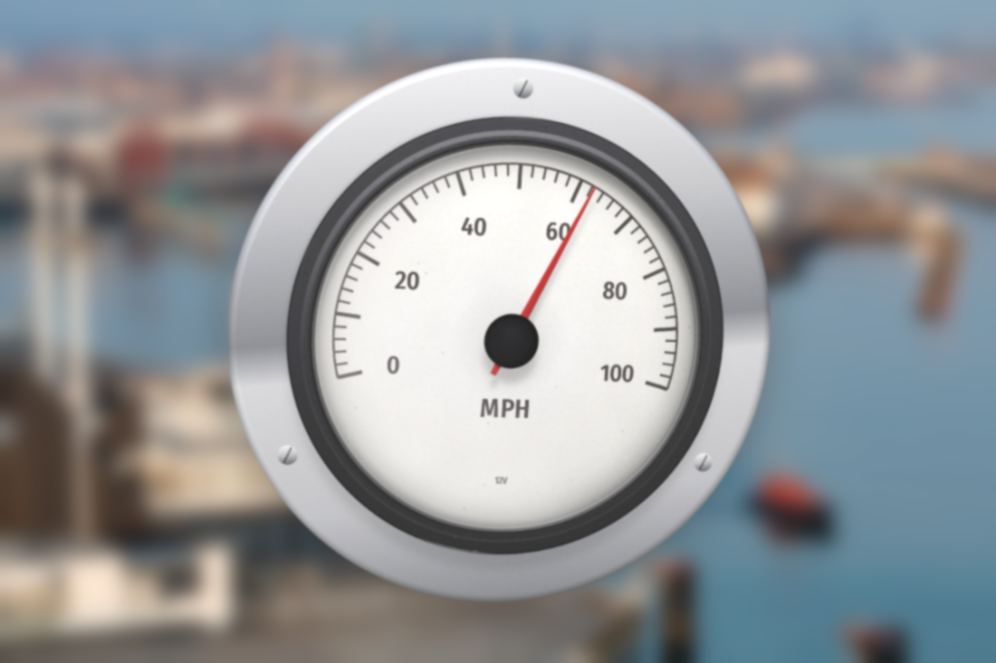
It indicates 62 mph
